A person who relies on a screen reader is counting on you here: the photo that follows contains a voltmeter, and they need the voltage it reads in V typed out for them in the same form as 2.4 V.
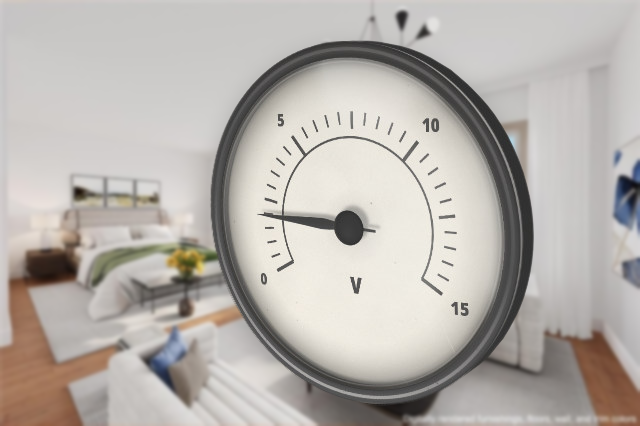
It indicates 2 V
